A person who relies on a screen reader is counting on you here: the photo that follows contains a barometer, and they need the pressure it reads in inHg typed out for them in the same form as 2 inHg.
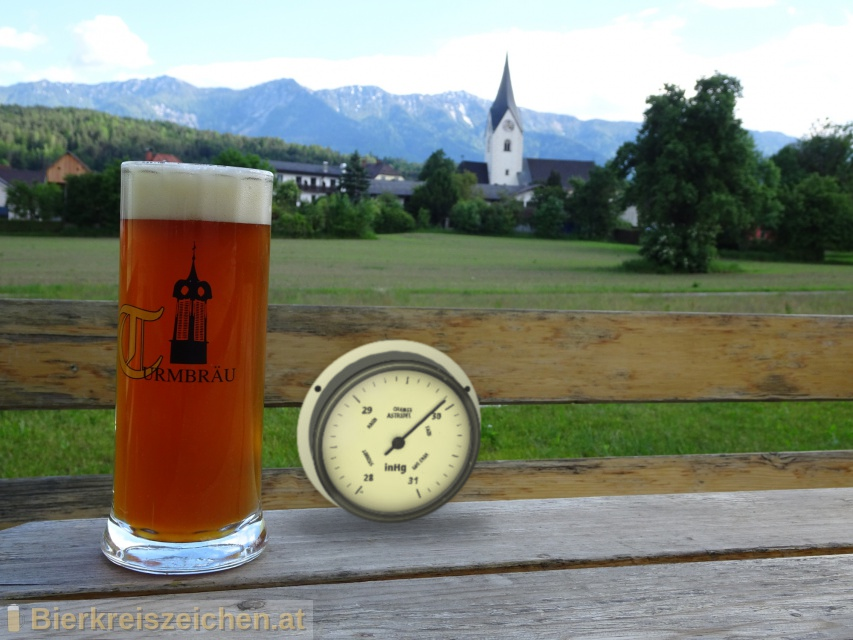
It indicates 29.9 inHg
